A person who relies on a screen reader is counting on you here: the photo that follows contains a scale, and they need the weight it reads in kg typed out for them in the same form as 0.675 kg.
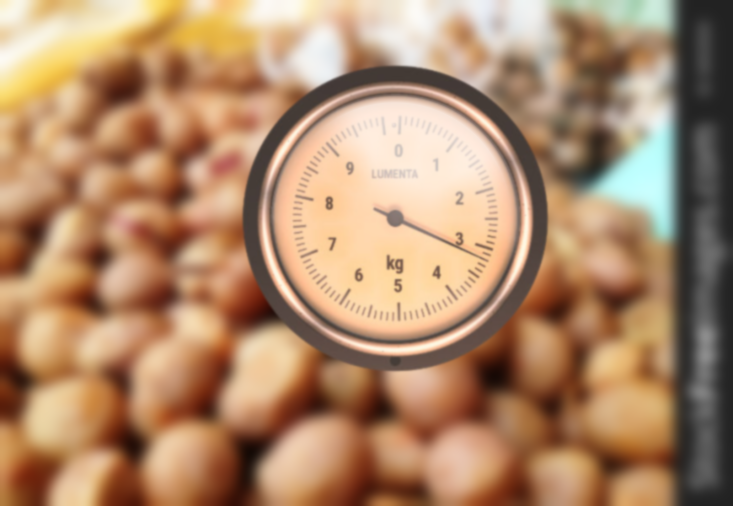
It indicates 3.2 kg
